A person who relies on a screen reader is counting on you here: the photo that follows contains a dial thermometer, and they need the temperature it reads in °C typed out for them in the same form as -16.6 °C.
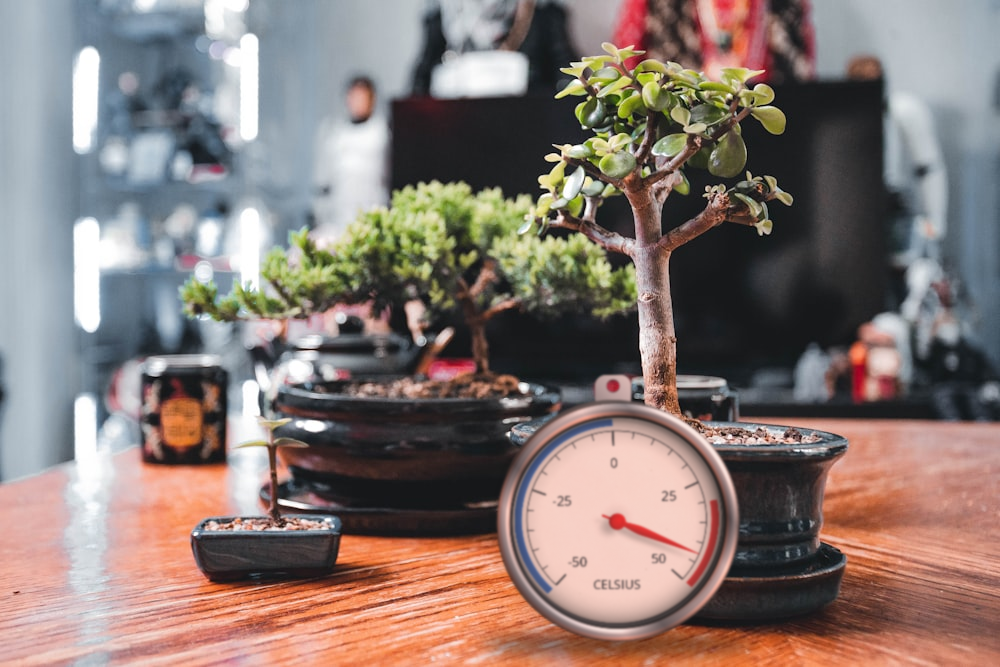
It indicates 42.5 °C
